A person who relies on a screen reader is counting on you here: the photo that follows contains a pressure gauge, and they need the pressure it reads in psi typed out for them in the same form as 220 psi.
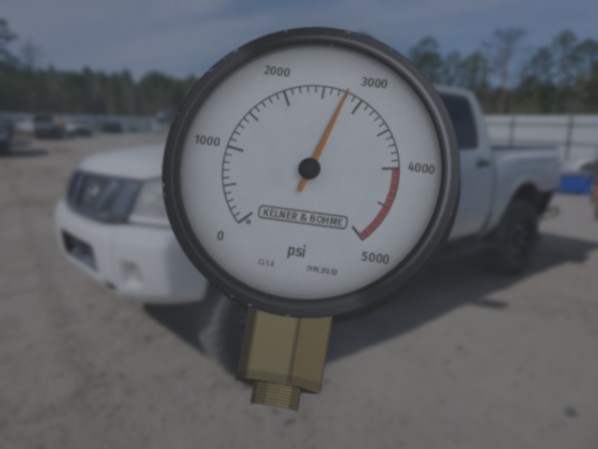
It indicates 2800 psi
